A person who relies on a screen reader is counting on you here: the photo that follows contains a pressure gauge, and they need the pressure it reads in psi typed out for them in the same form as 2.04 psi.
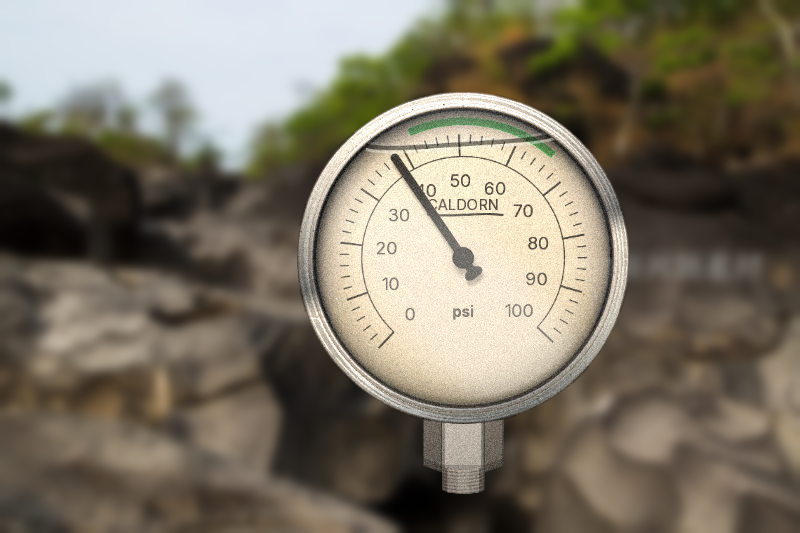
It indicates 38 psi
